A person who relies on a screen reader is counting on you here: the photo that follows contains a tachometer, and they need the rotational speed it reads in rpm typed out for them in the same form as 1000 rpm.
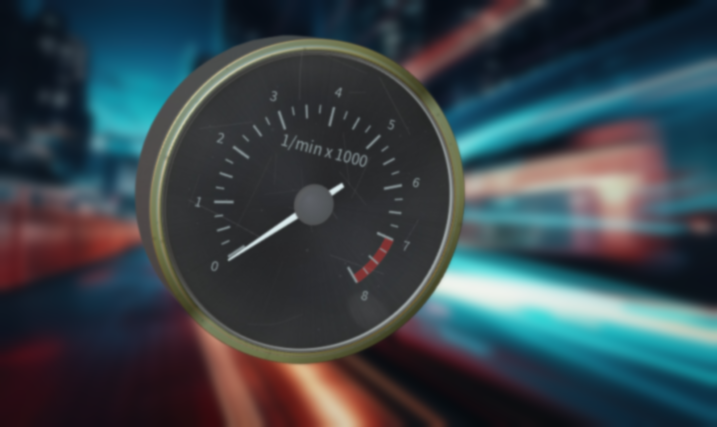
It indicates 0 rpm
